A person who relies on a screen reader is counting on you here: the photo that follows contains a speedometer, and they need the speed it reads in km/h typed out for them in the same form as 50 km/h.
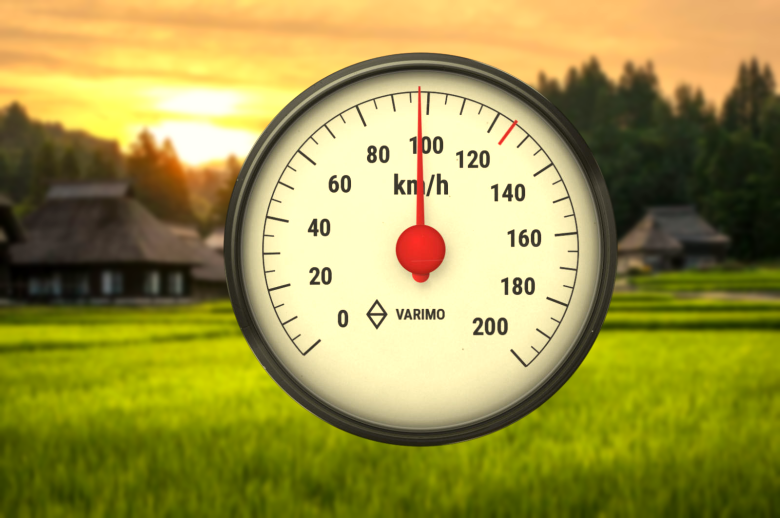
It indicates 97.5 km/h
